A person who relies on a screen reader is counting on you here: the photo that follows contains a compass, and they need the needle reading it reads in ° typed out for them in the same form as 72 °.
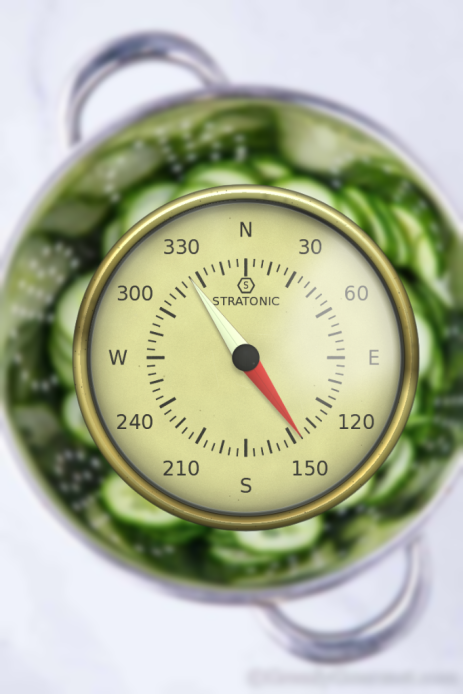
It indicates 145 °
